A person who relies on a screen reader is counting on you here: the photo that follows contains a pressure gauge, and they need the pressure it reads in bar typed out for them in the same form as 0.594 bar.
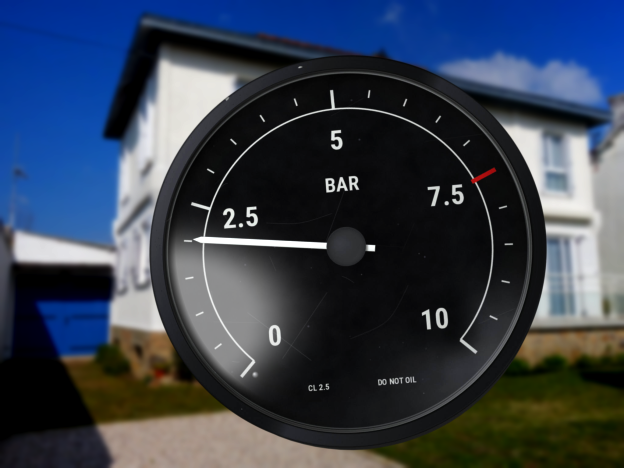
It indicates 2 bar
